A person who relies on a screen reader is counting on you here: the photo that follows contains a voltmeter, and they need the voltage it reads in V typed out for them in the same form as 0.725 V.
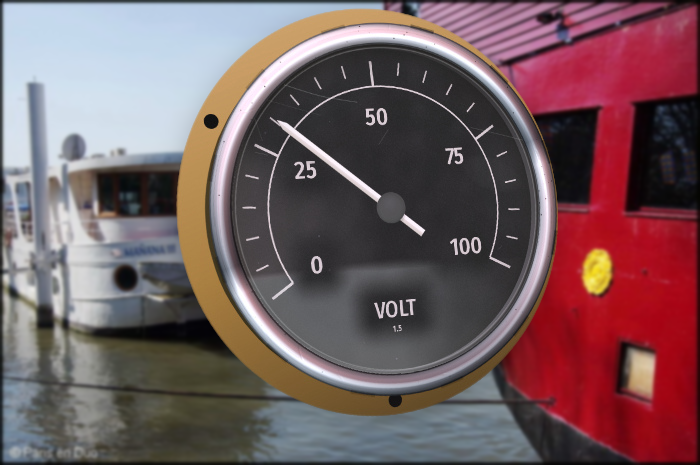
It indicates 30 V
